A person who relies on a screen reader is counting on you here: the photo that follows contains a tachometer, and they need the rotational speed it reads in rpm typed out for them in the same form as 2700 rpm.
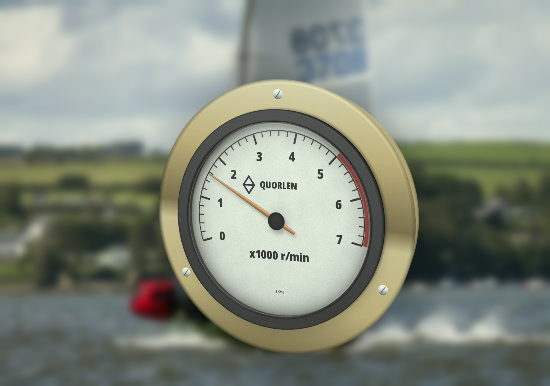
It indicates 1600 rpm
